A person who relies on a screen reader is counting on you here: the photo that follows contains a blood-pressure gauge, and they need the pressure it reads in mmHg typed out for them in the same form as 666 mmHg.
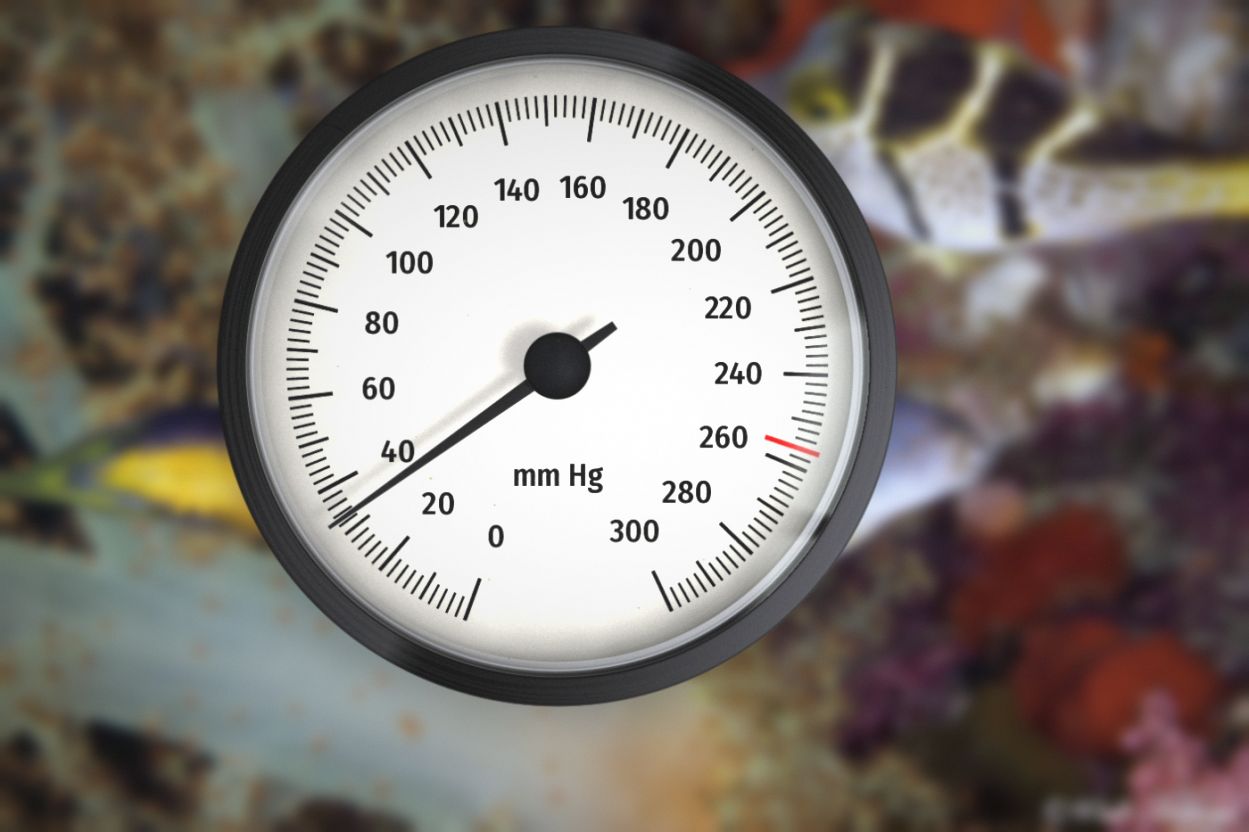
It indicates 33 mmHg
